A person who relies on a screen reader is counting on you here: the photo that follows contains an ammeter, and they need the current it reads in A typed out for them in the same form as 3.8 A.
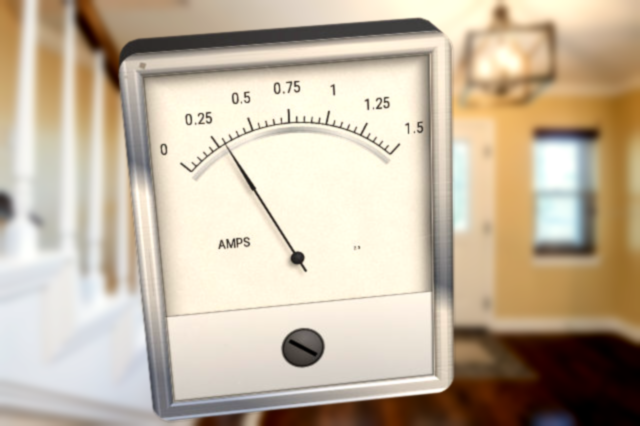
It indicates 0.3 A
